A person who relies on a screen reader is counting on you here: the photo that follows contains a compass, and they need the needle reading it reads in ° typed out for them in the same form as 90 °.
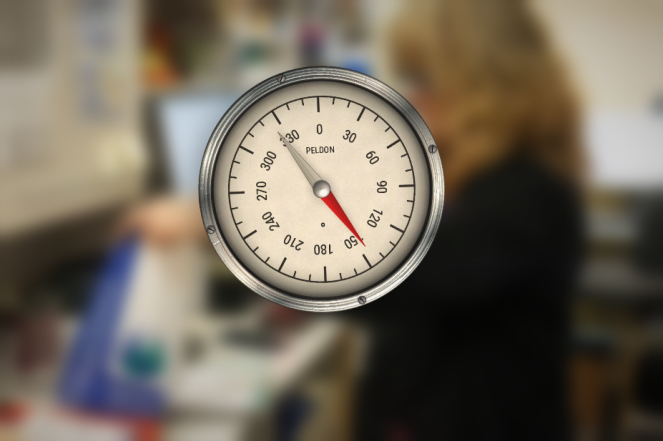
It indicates 145 °
